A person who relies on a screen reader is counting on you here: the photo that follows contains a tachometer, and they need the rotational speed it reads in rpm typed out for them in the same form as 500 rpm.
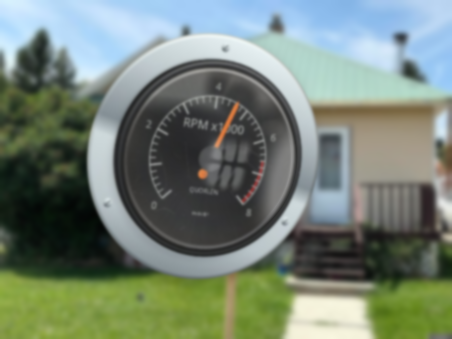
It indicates 4600 rpm
